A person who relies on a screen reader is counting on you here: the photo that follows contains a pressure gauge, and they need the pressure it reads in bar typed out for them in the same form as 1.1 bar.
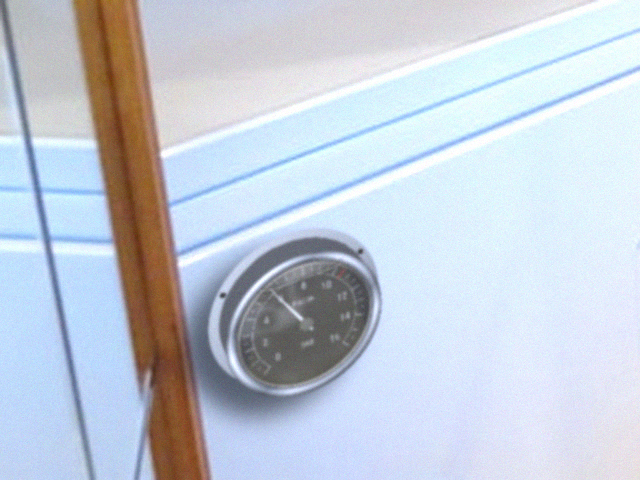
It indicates 6 bar
